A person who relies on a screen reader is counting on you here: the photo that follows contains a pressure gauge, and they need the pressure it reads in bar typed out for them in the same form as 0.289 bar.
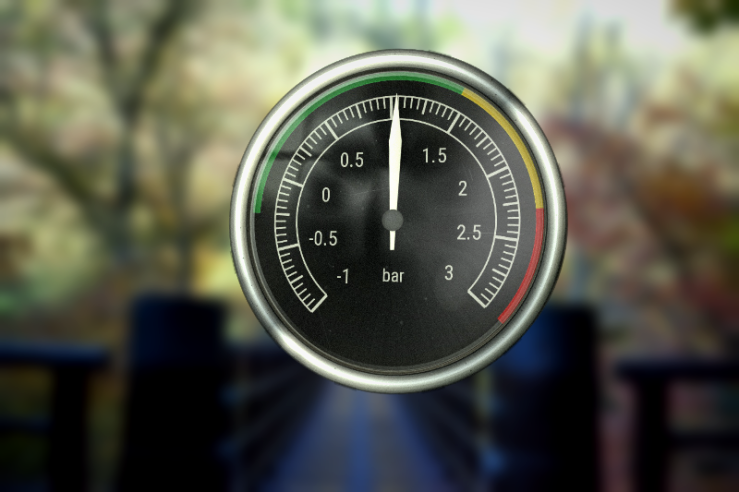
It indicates 1.05 bar
